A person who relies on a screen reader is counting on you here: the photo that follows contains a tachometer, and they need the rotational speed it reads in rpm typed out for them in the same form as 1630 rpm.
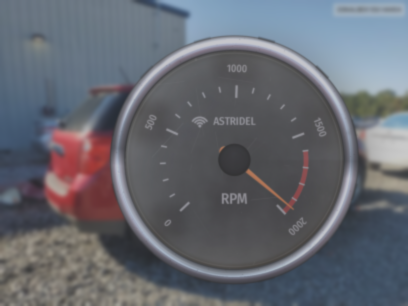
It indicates 1950 rpm
